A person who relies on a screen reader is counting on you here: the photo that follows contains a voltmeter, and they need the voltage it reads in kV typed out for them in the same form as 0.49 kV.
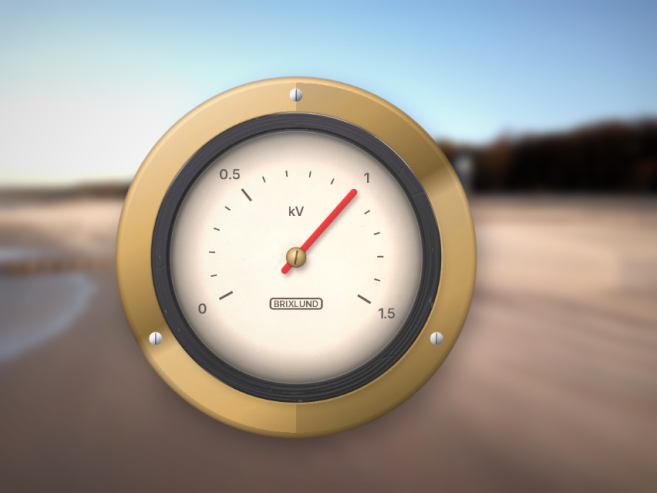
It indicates 1 kV
